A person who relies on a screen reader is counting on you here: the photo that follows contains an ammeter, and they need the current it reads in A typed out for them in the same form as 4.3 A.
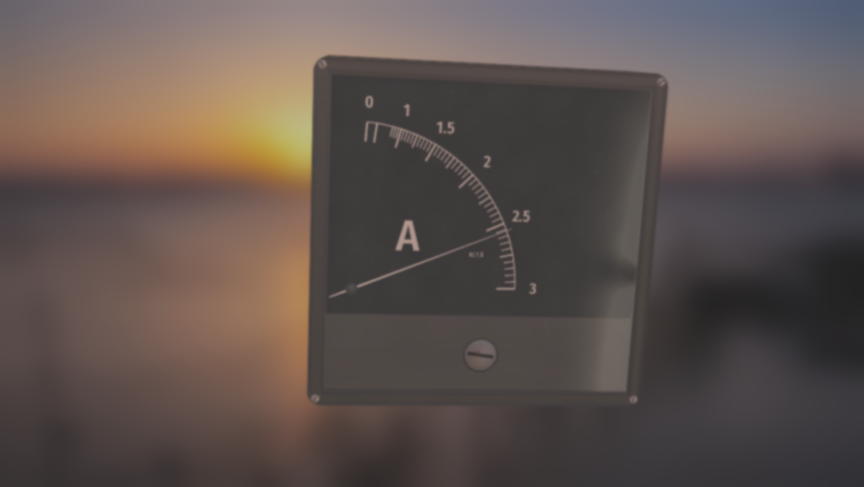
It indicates 2.55 A
